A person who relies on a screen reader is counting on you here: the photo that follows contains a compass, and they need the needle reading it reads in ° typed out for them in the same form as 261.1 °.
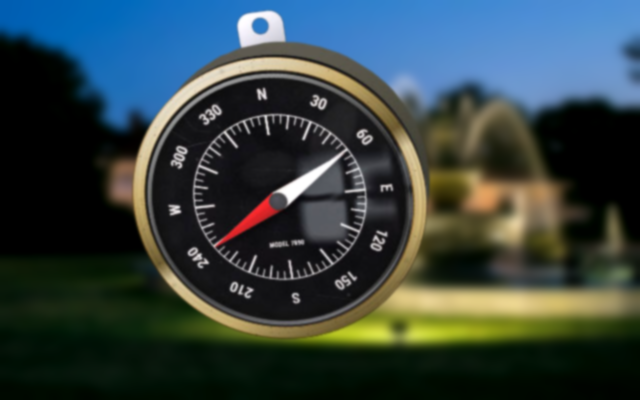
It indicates 240 °
